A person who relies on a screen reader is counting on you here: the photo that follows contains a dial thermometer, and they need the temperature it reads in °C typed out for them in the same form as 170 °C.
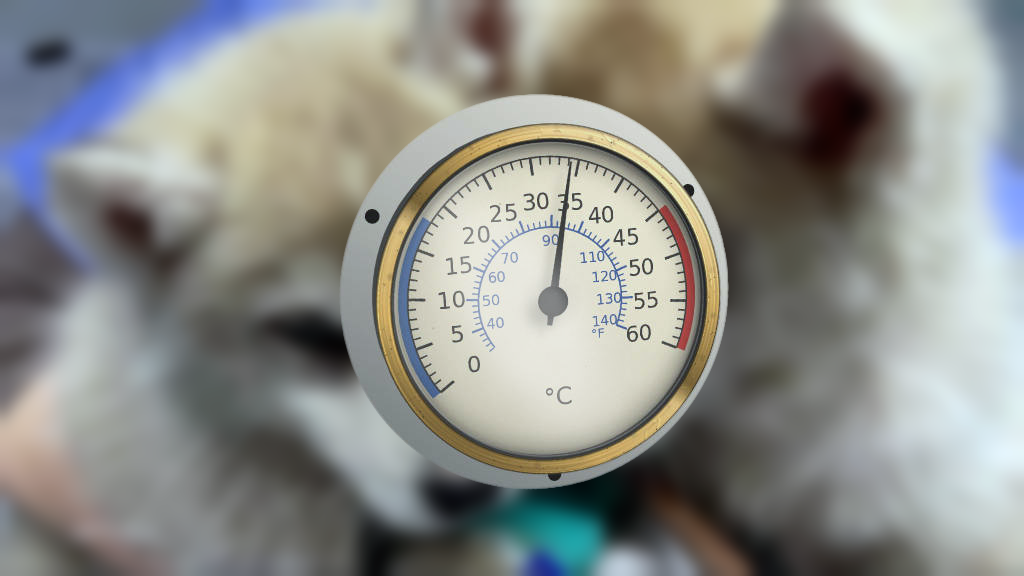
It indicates 34 °C
